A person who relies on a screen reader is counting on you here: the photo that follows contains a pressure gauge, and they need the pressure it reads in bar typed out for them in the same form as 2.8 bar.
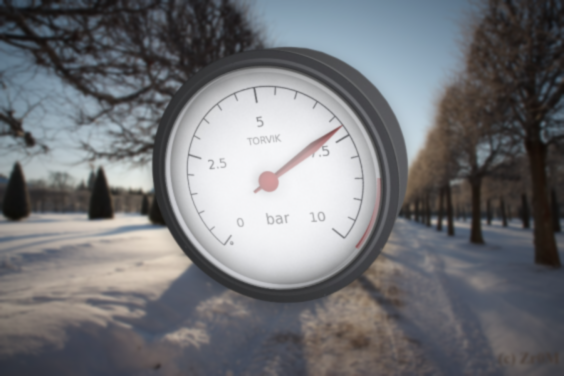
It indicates 7.25 bar
